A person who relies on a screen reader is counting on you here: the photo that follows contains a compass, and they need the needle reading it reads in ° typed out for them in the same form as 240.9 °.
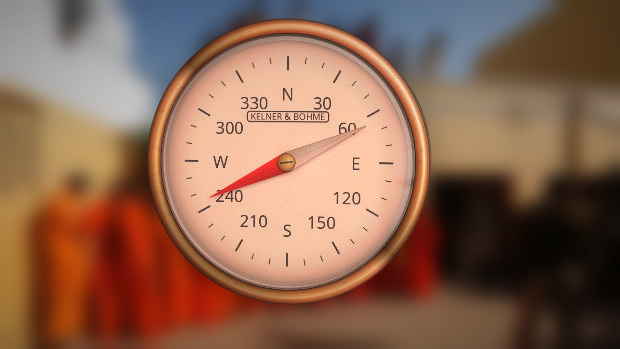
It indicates 245 °
